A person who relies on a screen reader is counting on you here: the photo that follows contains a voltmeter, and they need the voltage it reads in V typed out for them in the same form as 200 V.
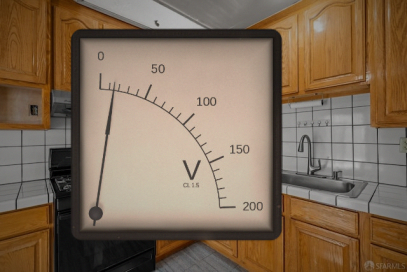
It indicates 15 V
